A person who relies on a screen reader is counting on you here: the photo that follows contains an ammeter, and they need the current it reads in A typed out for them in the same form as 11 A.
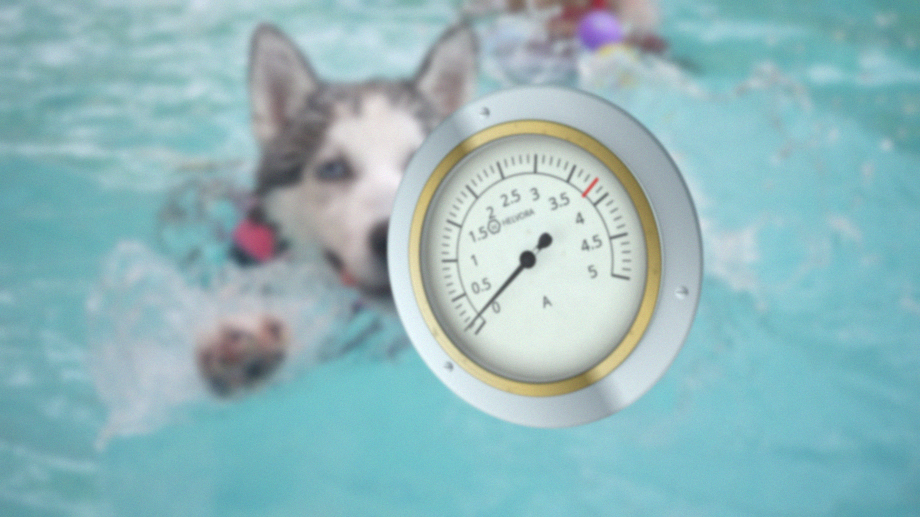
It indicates 0.1 A
